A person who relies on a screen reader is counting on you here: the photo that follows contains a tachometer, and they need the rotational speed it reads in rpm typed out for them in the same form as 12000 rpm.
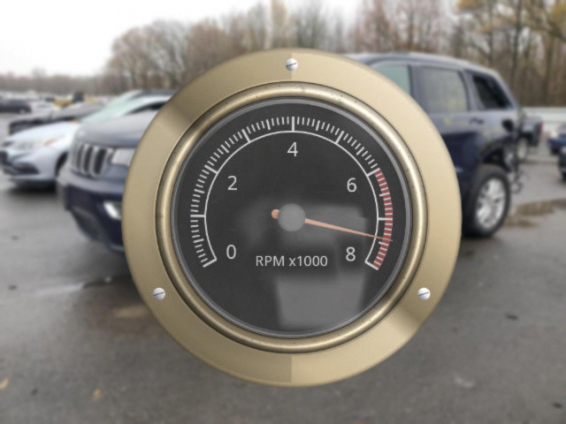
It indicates 7400 rpm
